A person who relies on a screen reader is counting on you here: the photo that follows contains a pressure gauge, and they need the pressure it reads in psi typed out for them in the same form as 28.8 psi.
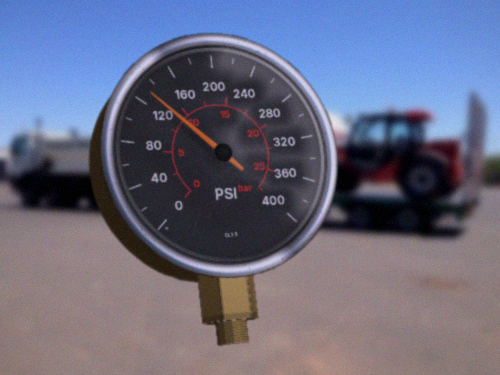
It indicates 130 psi
